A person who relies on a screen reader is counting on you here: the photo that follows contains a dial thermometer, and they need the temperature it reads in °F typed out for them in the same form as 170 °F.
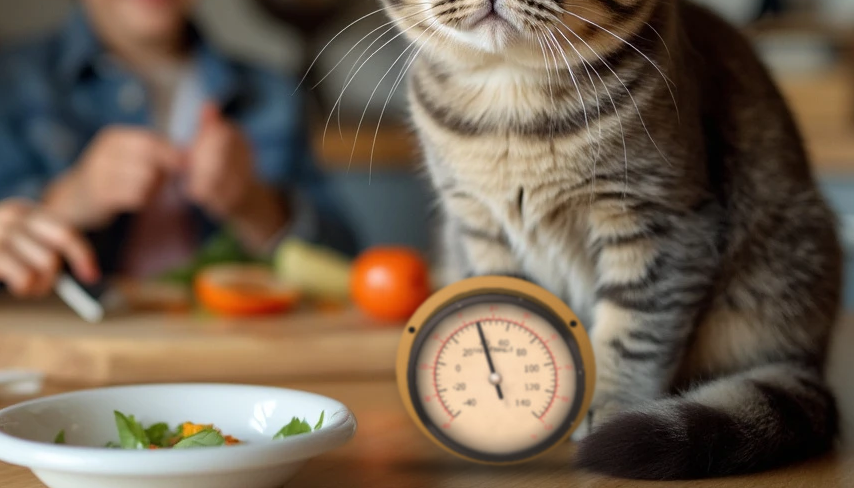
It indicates 40 °F
